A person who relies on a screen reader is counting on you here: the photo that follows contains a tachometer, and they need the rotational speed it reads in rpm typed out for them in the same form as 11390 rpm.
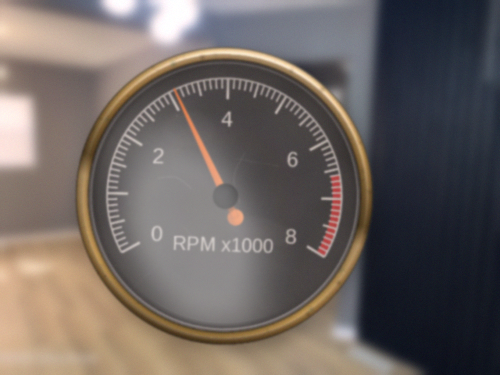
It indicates 3100 rpm
